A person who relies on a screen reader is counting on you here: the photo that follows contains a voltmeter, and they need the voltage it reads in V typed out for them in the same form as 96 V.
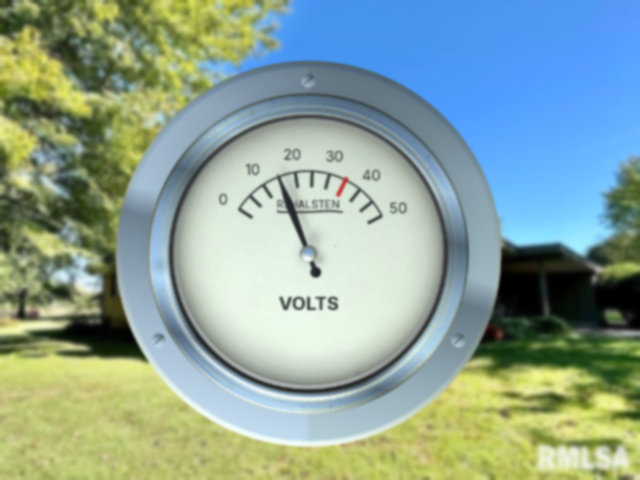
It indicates 15 V
